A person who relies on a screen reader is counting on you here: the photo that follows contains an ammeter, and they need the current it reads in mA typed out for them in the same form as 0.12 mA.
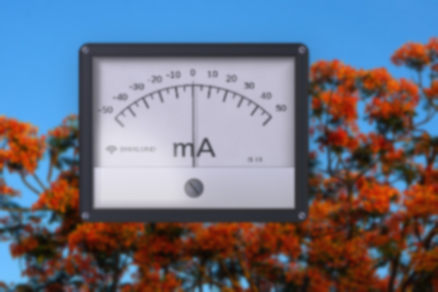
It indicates 0 mA
